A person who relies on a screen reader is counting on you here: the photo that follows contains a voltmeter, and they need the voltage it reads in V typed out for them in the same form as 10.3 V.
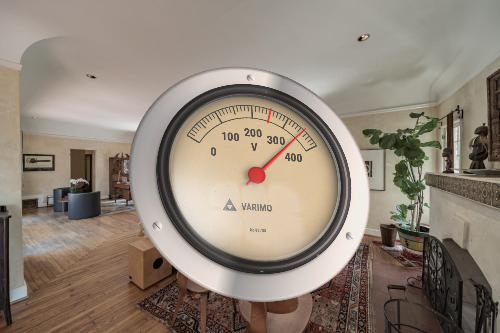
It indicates 350 V
